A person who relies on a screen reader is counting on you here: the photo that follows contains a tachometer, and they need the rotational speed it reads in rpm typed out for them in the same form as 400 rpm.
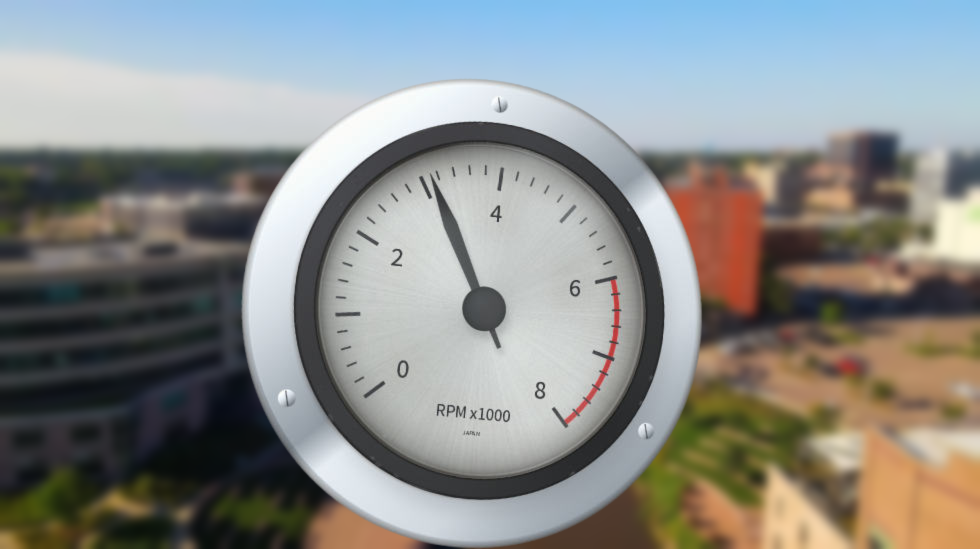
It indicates 3100 rpm
